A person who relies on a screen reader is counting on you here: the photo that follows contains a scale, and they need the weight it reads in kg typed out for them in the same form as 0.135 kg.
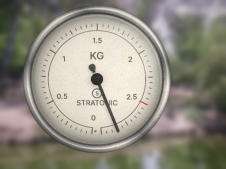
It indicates 2.85 kg
